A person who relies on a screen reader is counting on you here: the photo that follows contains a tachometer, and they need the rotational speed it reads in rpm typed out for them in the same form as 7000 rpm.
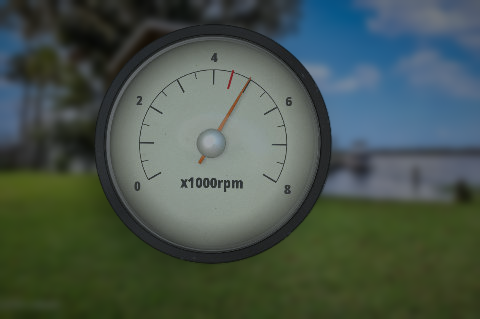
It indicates 5000 rpm
